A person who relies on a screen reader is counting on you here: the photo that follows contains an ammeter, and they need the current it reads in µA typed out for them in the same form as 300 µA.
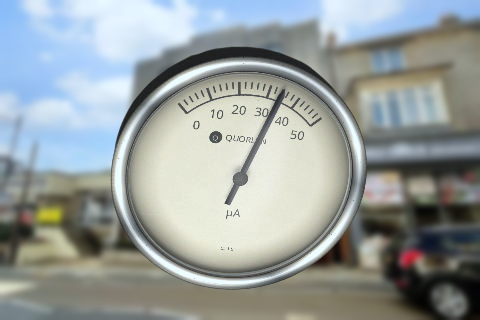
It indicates 34 µA
